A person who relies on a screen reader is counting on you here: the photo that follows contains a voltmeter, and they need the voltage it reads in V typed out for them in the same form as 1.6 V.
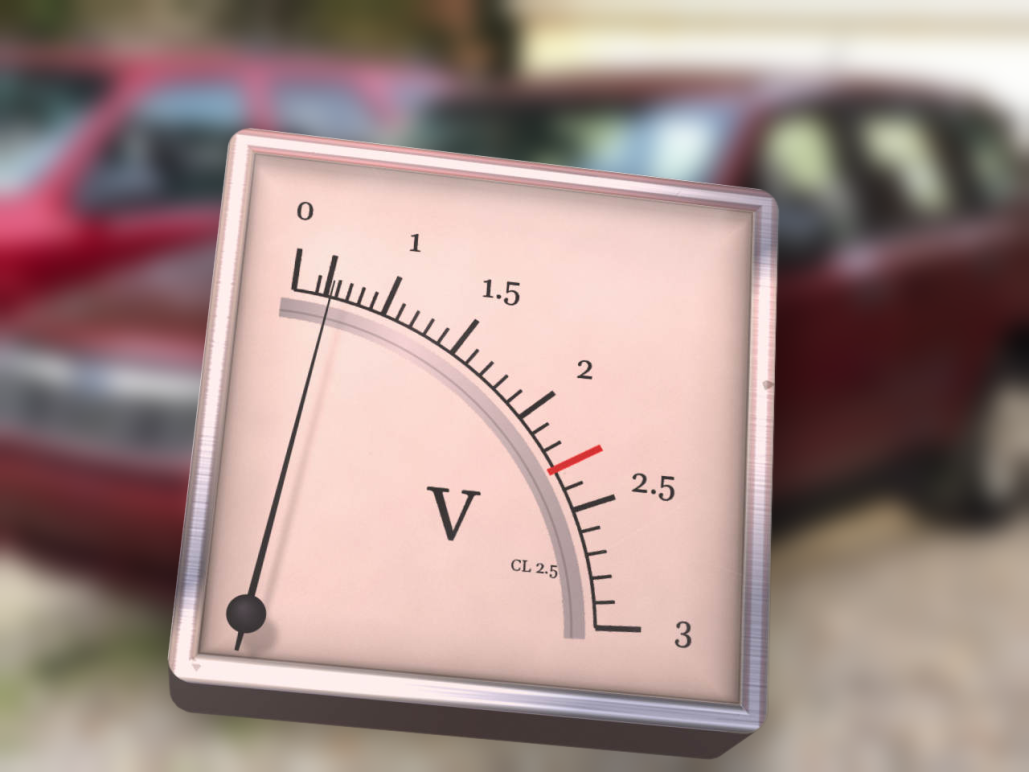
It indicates 0.55 V
